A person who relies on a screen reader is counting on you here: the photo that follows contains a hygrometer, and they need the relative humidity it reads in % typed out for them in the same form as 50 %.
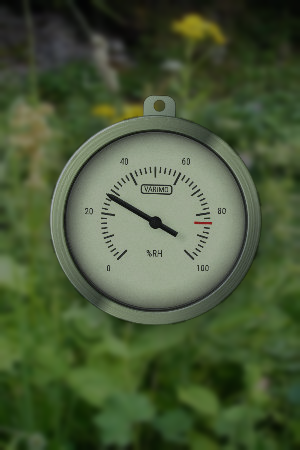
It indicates 28 %
